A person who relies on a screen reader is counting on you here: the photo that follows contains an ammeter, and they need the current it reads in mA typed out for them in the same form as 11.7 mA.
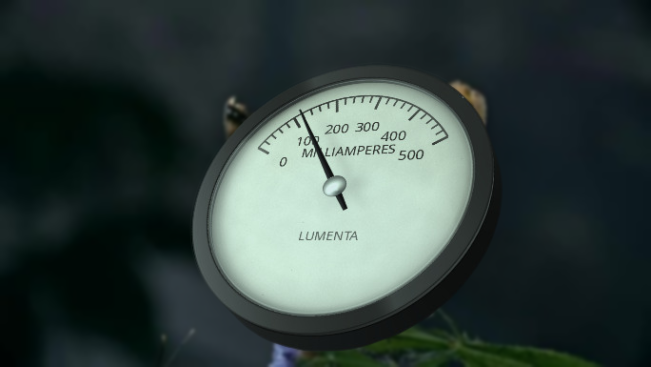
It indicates 120 mA
